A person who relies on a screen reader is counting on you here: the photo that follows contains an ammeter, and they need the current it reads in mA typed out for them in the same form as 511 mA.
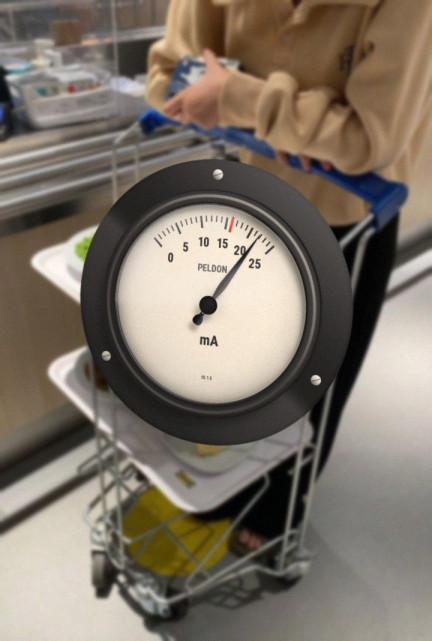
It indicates 22 mA
